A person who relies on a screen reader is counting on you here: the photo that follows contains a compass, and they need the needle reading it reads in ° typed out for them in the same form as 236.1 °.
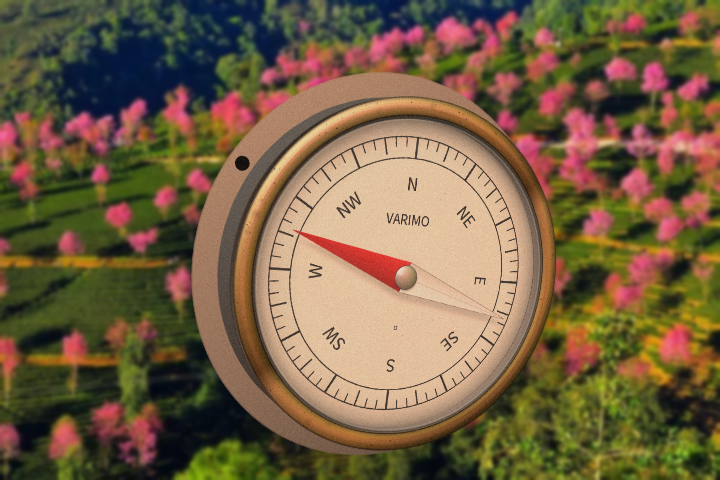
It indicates 287.5 °
